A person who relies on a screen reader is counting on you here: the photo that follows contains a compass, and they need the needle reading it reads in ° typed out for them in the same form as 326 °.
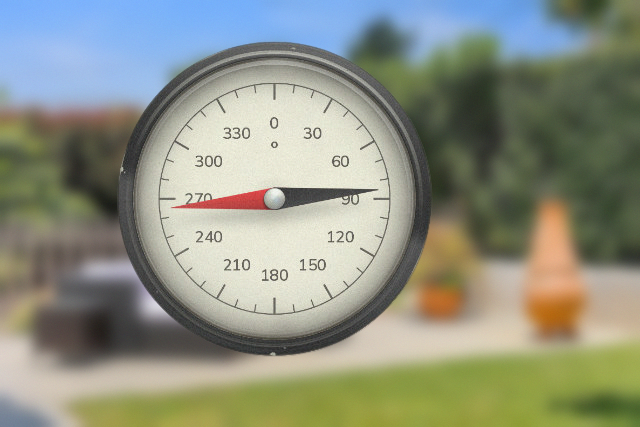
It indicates 265 °
